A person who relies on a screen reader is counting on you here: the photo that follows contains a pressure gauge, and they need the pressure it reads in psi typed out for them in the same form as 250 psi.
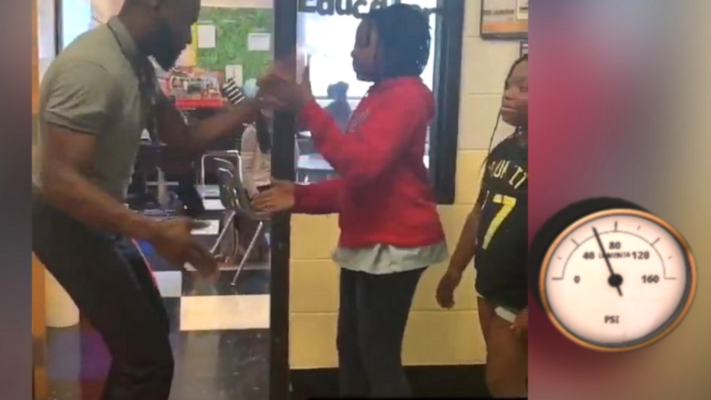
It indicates 60 psi
